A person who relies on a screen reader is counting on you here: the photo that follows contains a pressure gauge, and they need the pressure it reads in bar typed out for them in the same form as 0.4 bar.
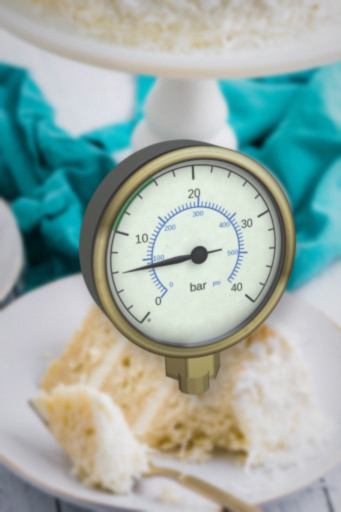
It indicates 6 bar
